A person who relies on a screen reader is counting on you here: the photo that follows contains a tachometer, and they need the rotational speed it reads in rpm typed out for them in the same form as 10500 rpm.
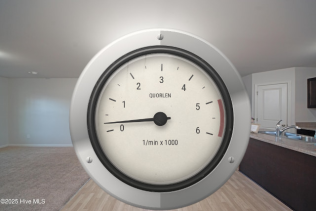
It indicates 250 rpm
